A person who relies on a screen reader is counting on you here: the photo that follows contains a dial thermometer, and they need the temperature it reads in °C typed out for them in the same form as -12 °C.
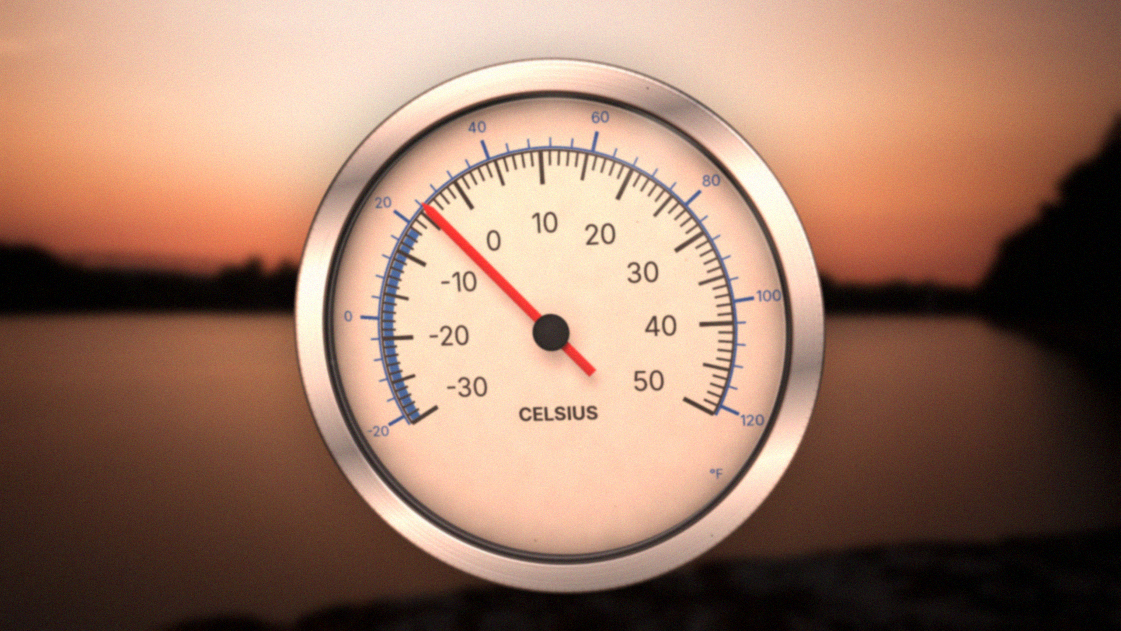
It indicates -4 °C
